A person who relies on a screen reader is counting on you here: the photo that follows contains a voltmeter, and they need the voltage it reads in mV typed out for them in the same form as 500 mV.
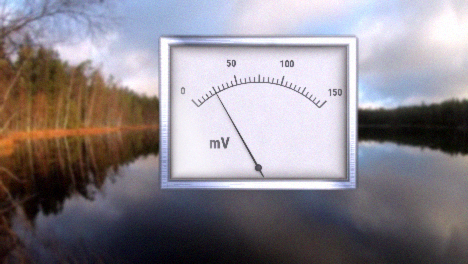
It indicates 25 mV
